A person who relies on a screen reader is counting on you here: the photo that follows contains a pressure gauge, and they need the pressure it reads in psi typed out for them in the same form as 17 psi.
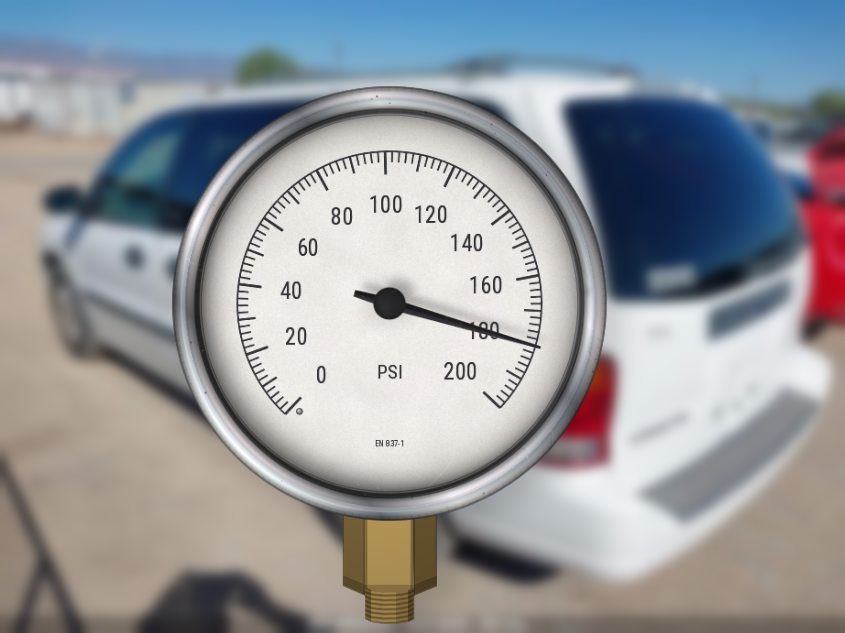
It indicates 180 psi
